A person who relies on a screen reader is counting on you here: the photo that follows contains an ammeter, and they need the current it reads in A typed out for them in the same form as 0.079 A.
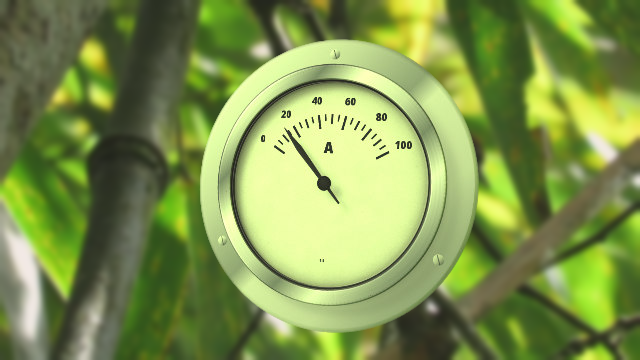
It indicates 15 A
